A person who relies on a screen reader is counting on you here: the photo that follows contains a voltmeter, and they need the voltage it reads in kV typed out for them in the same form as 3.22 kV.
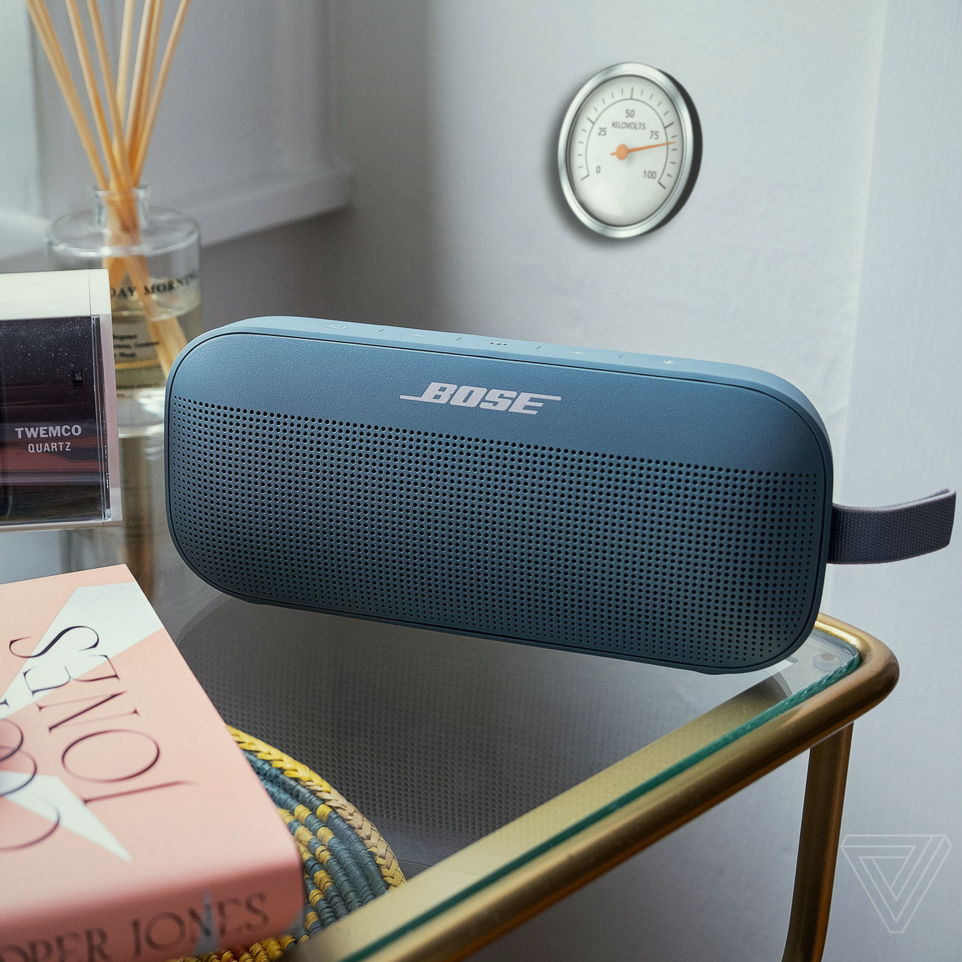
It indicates 82.5 kV
